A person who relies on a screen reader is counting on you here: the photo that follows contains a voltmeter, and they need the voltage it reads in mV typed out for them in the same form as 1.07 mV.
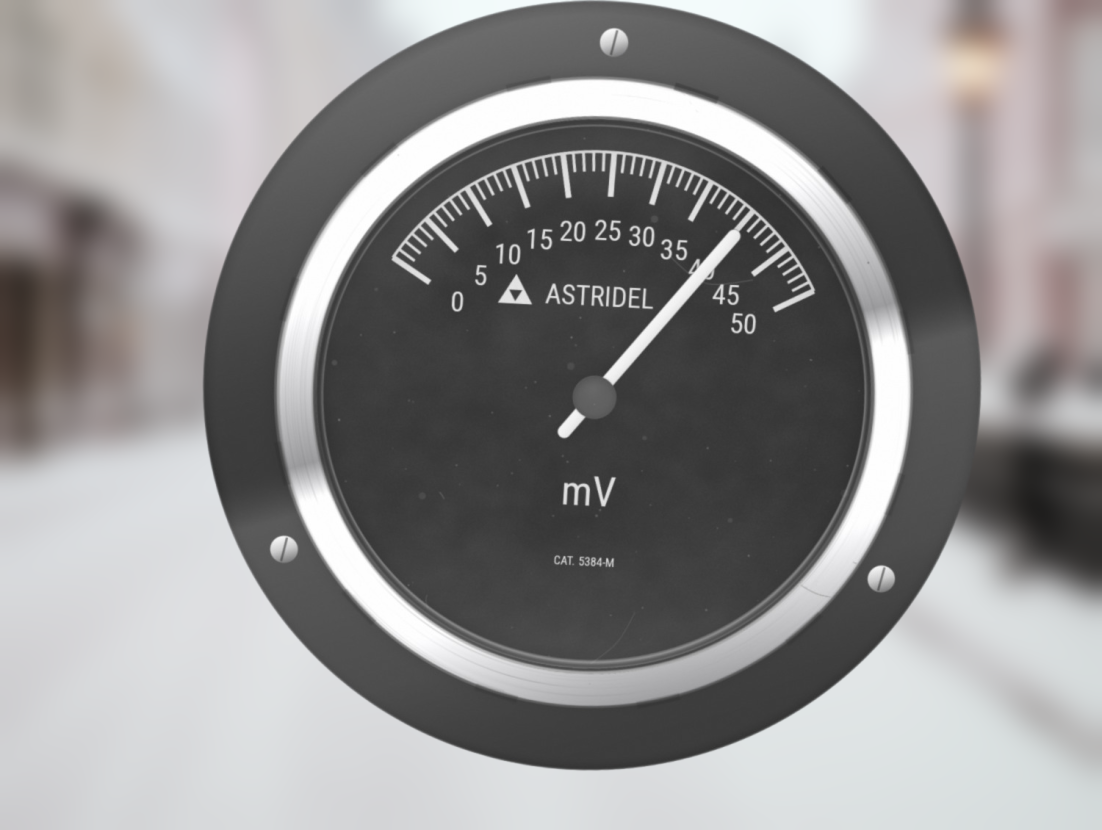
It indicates 40 mV
